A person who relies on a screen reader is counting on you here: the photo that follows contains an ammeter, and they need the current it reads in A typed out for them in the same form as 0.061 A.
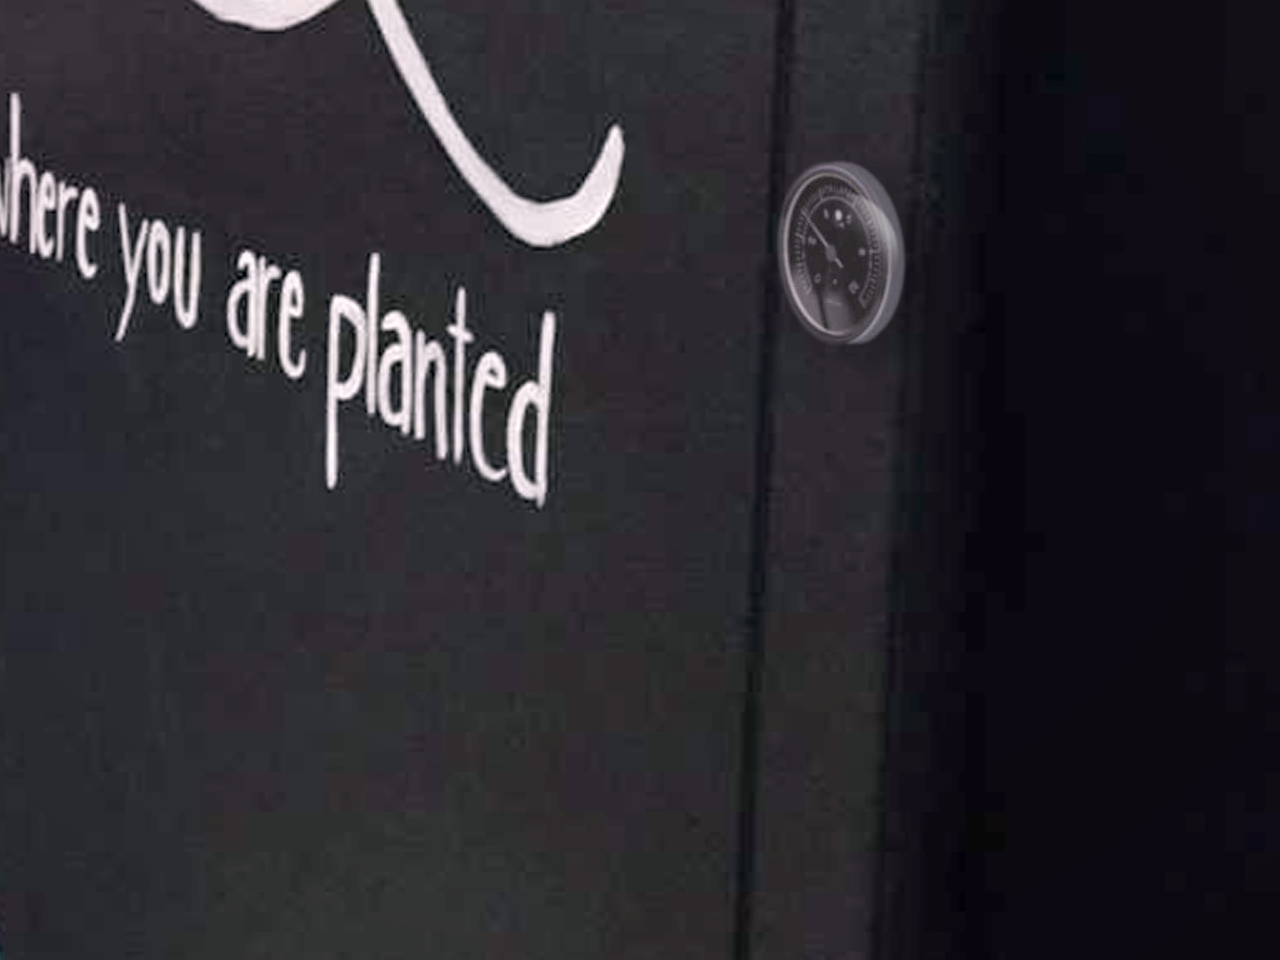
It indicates 3 A
